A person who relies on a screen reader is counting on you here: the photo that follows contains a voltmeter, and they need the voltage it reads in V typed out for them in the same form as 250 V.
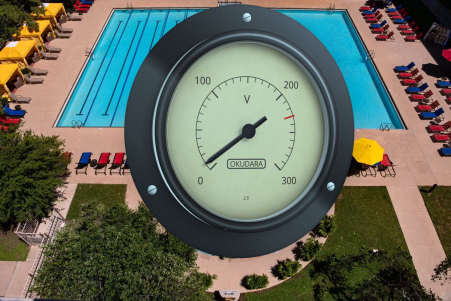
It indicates 10 V
